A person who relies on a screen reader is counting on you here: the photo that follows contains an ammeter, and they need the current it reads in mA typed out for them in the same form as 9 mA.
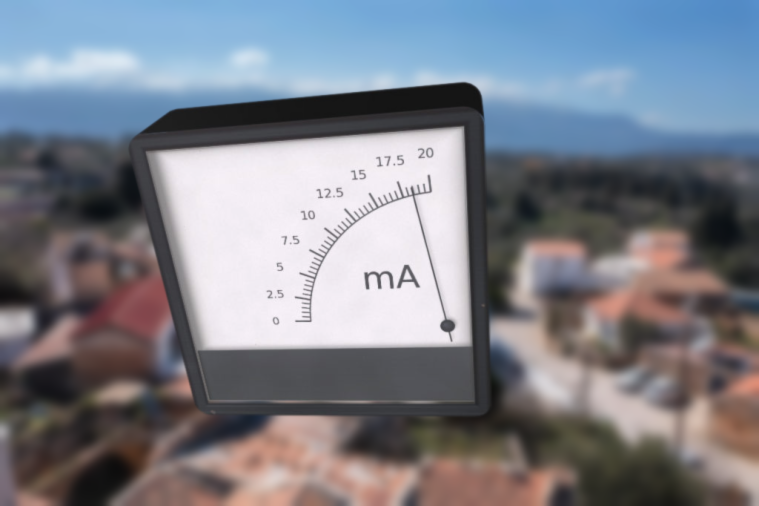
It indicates 18.5 mA
